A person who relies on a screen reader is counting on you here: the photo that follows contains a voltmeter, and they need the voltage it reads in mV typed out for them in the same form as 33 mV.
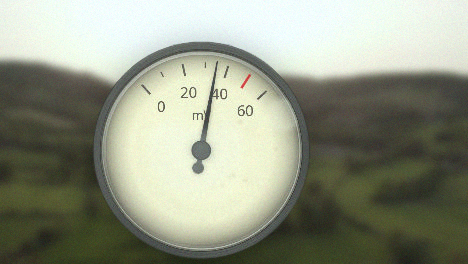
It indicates 35 mV
